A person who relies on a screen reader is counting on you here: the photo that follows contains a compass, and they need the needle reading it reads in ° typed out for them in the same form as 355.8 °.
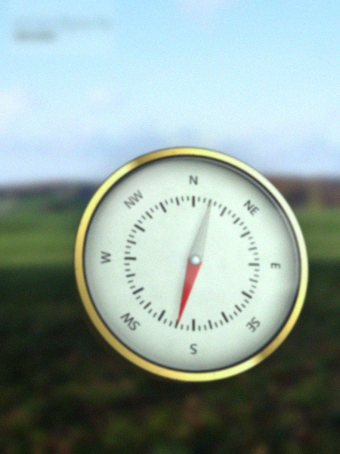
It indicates 195 °
